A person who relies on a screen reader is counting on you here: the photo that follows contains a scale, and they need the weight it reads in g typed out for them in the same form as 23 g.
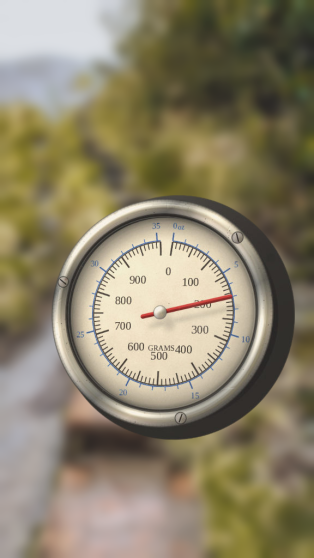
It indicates 200 g
